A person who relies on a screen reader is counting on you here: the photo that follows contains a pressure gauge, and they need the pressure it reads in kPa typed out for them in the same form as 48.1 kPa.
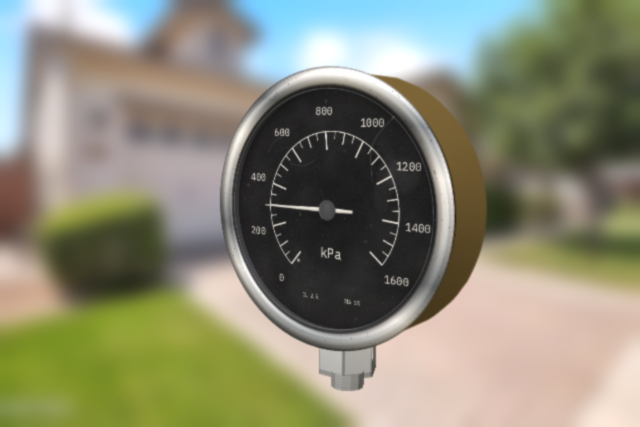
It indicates 300 kPa
